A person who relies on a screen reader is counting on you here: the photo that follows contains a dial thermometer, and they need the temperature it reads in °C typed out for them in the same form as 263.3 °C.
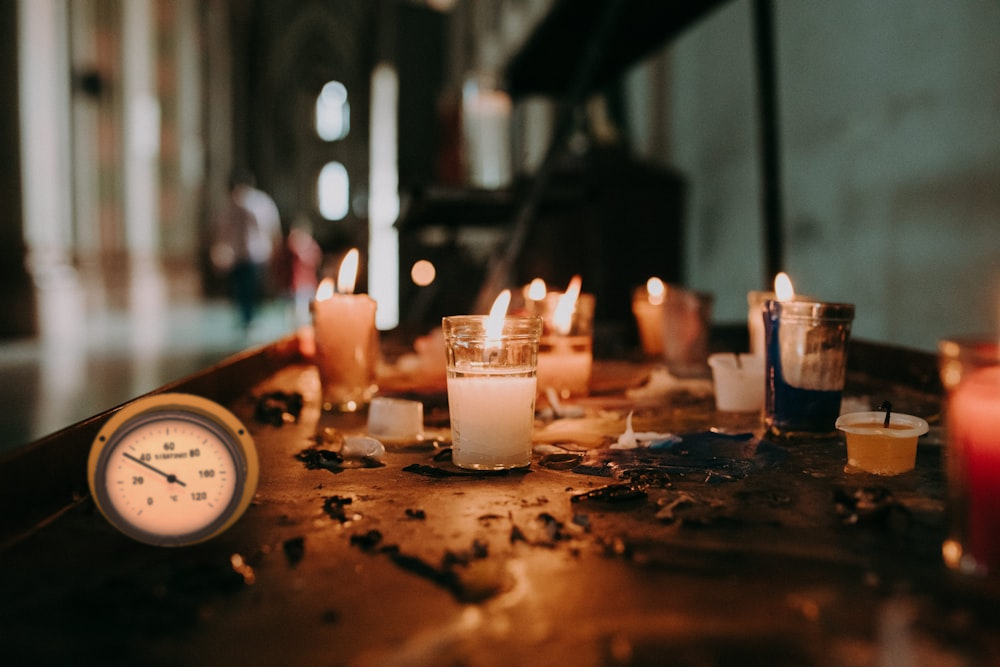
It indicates 36 °C
